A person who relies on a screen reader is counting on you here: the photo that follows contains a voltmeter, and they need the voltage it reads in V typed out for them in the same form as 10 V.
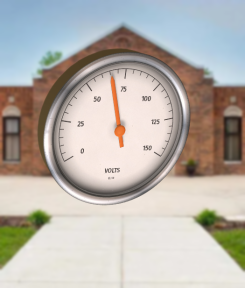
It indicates 65 V
